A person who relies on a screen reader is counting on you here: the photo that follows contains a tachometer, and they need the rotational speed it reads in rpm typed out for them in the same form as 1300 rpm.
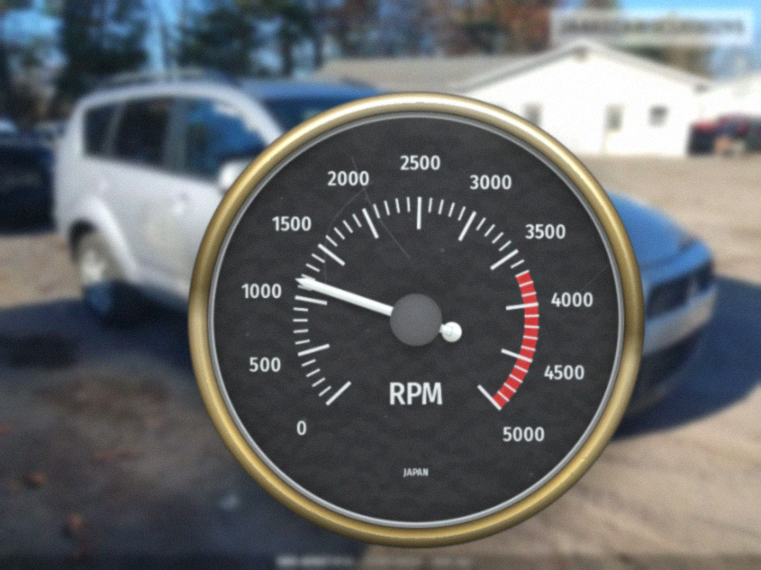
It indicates 1150 rpm
